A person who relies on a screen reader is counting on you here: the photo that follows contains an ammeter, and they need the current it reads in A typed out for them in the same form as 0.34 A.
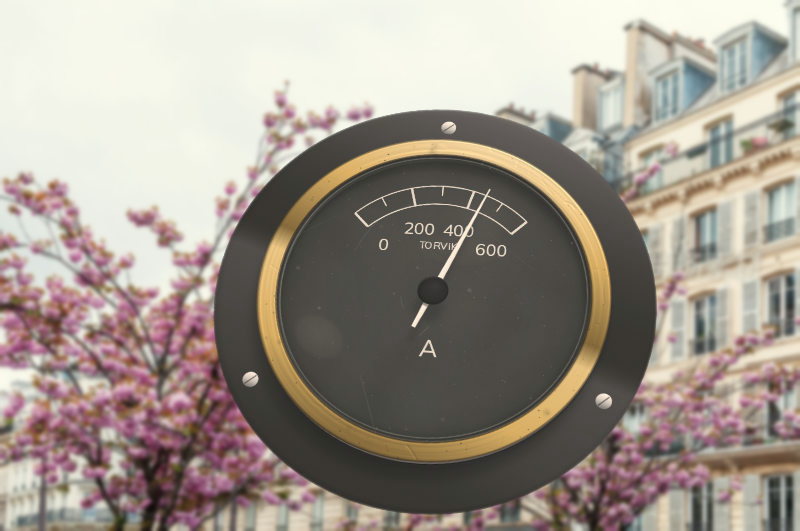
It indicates 450 A
